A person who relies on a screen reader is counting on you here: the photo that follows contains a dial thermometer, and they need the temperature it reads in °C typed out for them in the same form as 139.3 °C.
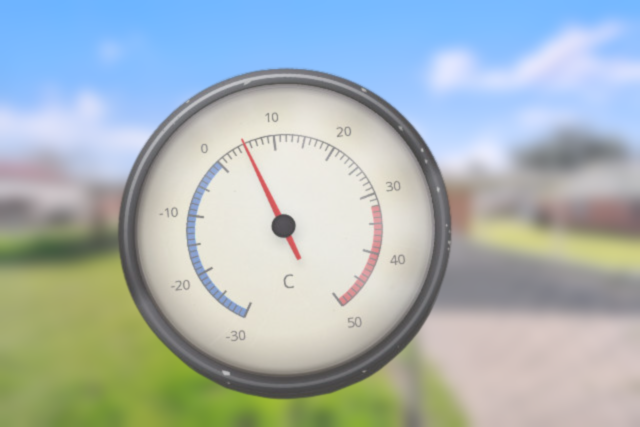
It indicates 5 °C
